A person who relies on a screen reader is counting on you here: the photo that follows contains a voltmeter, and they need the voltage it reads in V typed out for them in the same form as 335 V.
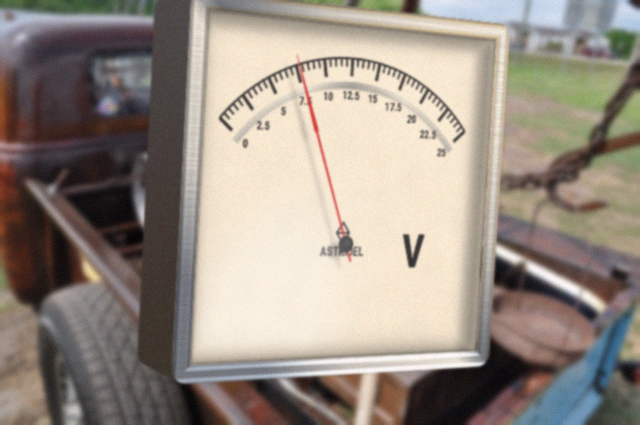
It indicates 7.5 V
